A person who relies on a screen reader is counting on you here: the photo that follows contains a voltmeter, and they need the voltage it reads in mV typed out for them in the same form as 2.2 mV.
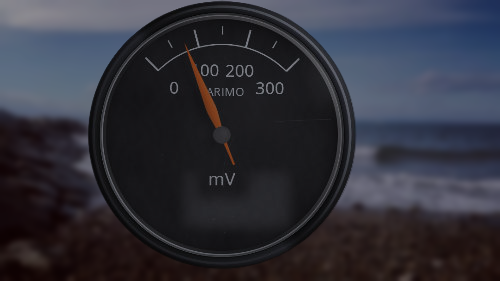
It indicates 75 mV
